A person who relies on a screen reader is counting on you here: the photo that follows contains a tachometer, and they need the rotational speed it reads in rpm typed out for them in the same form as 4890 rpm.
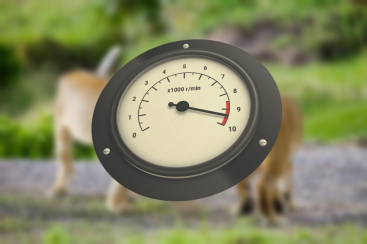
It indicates 9500 rpm
